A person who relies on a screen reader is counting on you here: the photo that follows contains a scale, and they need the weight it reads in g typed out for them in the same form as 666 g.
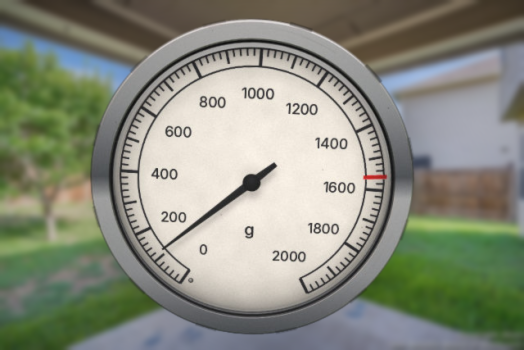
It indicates 120 g
